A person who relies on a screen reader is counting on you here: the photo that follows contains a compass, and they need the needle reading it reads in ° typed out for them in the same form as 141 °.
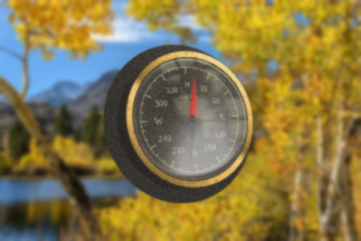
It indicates 10 °
